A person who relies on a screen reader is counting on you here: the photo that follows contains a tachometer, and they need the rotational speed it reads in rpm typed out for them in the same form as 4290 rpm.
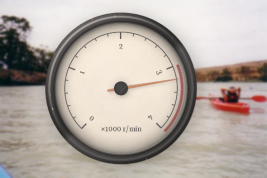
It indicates 3200 rpm
